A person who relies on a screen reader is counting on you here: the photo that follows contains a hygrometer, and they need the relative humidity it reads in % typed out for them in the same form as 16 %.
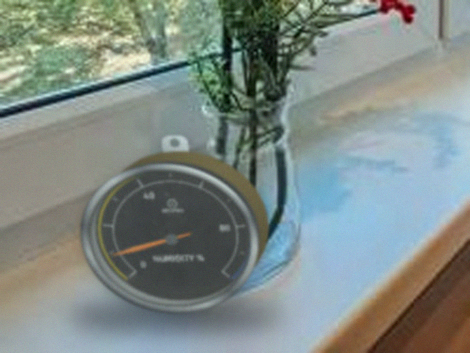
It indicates 10 %
